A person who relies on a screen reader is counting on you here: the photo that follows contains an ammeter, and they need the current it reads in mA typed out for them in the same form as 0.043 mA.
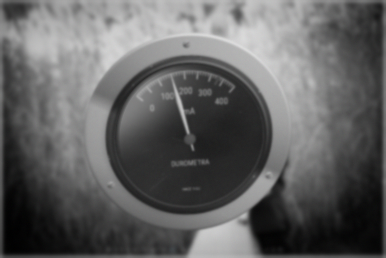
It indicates 150 mA
